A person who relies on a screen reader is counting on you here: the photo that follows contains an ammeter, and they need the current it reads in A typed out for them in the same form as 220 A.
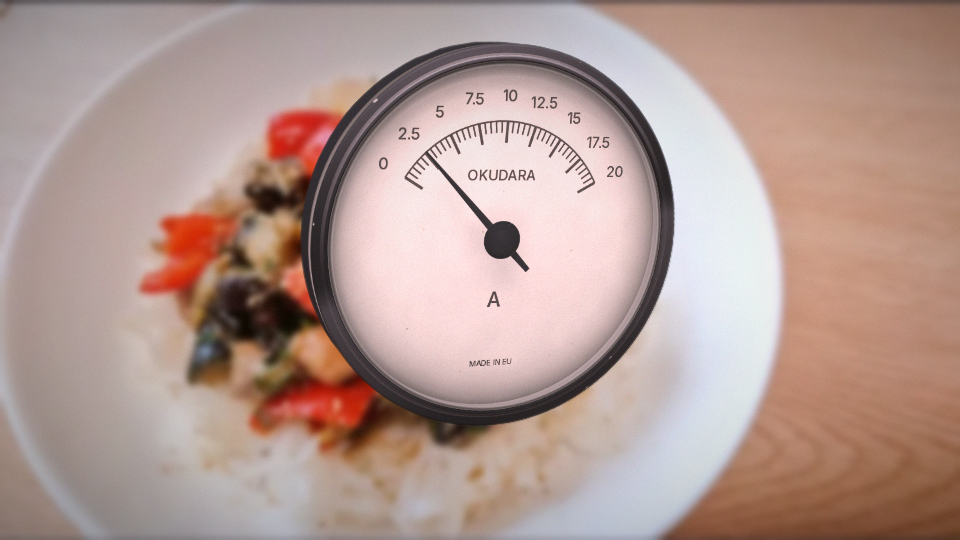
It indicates 2.5 A
